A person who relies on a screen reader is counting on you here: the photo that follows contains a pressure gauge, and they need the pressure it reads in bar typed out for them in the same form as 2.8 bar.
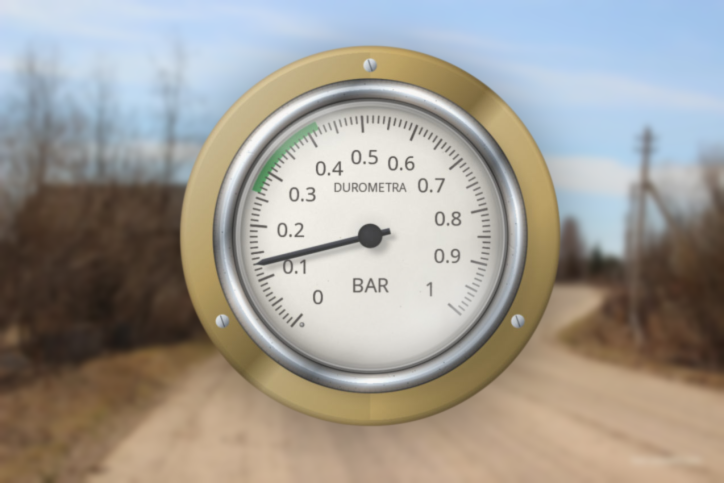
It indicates 0.13 bar
